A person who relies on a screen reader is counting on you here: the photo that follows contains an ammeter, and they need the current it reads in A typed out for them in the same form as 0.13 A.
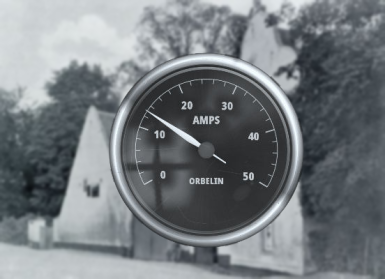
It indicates 13 A
